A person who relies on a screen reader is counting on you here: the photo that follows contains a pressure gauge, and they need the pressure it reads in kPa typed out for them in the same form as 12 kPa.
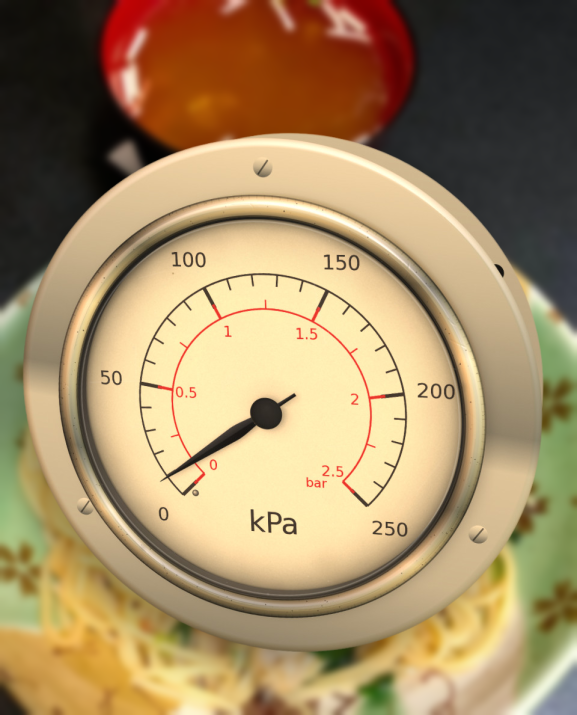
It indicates 10 kPa
